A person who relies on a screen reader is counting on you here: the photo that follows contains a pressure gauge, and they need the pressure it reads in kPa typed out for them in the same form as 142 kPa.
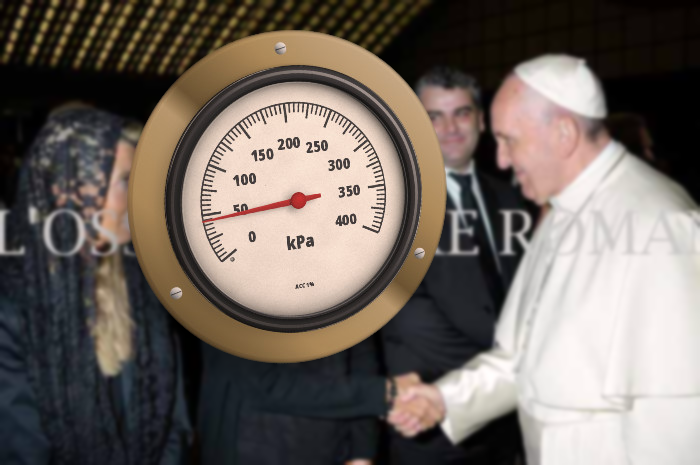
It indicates 45 kPa
